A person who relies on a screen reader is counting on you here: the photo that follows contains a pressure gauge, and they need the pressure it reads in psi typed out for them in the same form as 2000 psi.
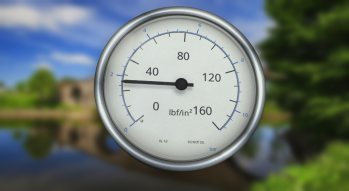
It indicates 25 psi
